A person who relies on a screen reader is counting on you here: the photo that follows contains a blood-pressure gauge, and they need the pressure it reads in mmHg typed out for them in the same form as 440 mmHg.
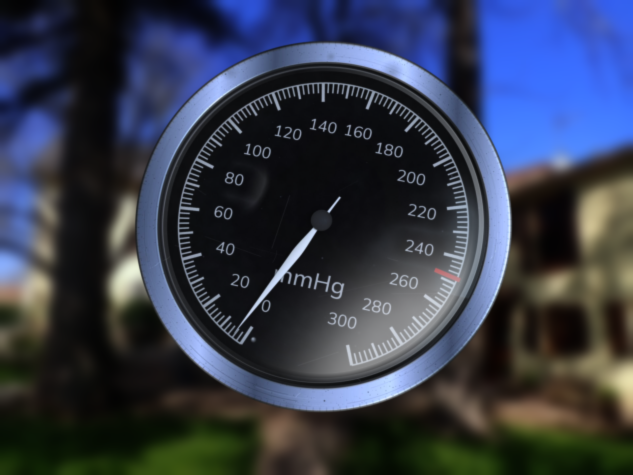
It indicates 4 mmHg
